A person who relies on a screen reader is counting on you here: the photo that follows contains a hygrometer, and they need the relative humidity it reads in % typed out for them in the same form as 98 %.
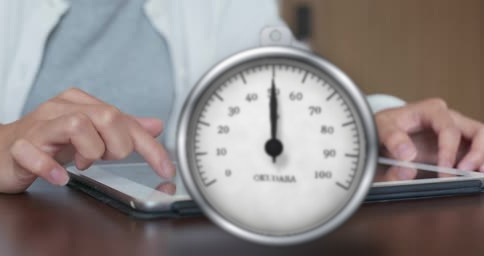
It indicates 50 %
